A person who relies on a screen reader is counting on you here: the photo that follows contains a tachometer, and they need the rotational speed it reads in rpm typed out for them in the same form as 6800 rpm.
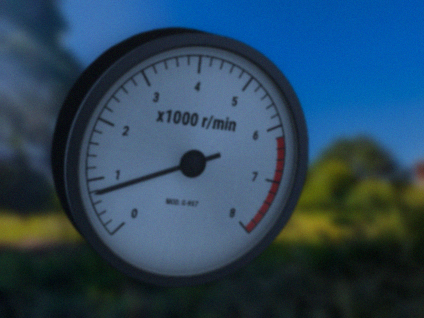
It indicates 800 rpm
